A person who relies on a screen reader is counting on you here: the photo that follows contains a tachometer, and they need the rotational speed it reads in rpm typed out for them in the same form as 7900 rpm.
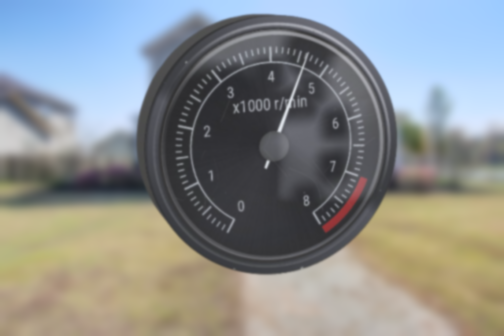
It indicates 4600 rpm
